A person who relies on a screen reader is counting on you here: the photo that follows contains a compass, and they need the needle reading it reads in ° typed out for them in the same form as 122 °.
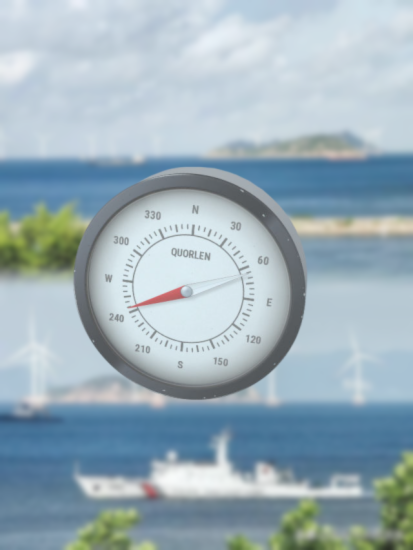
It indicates 245 °
